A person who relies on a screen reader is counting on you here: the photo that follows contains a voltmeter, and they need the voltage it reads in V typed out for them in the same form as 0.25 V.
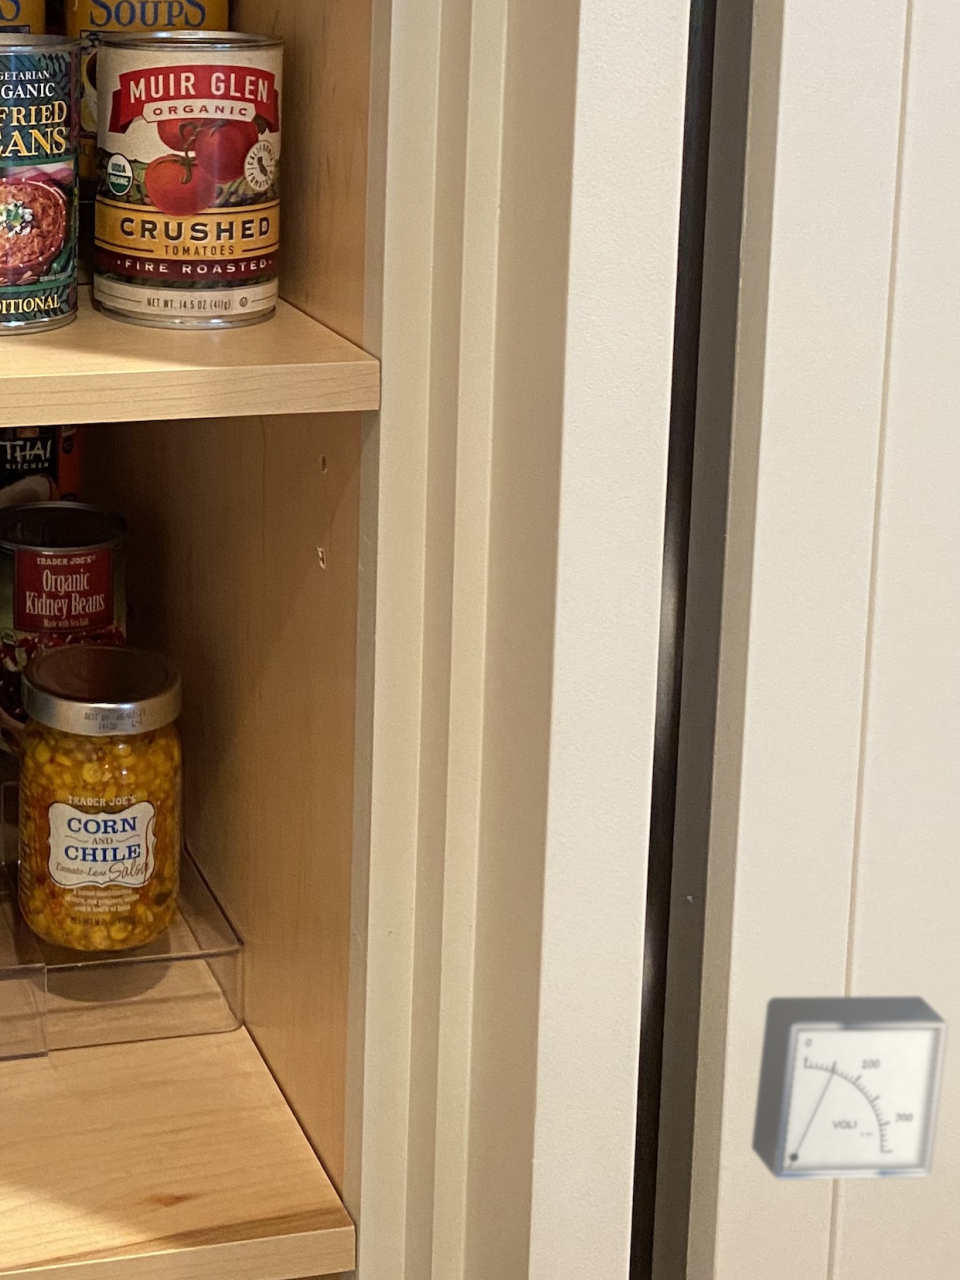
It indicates 50 V
